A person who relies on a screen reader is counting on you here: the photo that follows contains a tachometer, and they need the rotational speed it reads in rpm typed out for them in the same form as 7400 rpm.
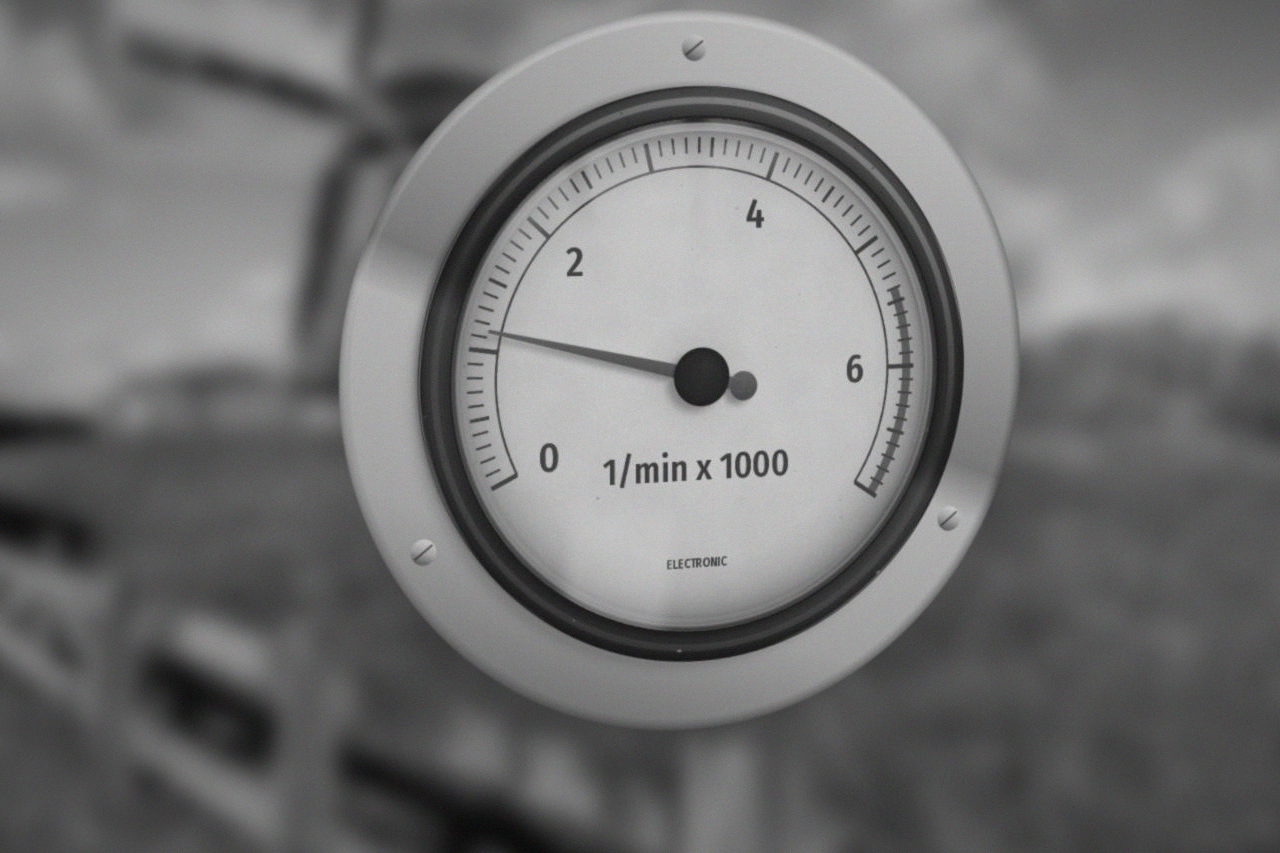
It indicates 1150 rpm
